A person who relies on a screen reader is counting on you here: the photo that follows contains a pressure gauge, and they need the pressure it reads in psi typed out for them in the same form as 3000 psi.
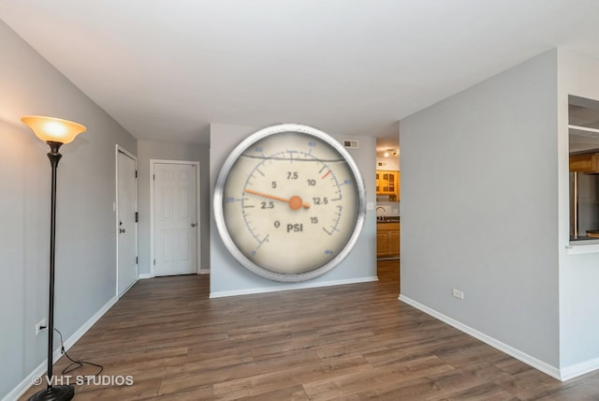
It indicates 3.5 psi
